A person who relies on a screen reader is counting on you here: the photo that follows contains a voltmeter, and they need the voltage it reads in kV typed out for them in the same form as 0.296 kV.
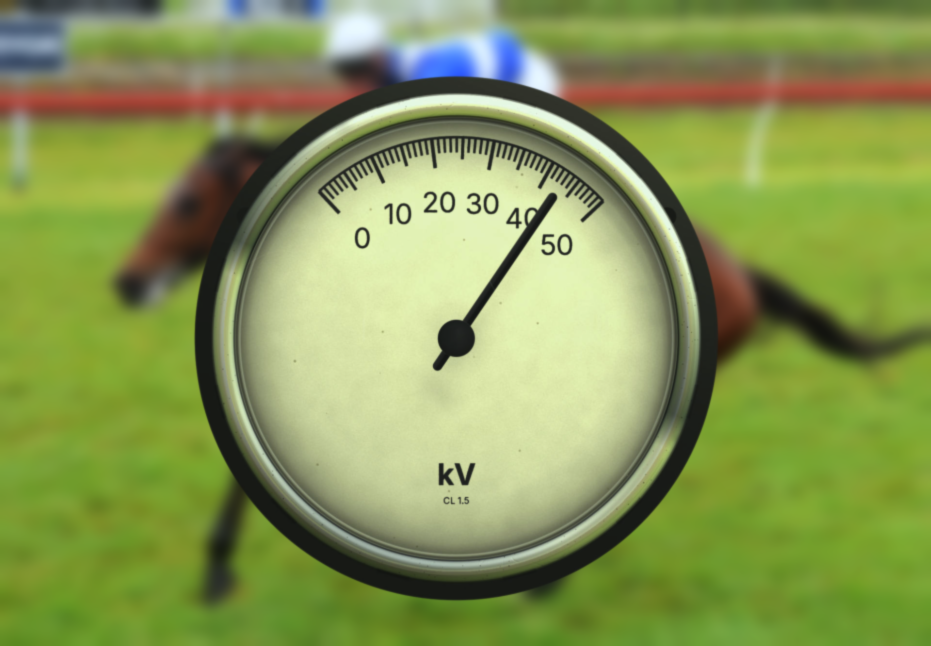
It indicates 43 kV
